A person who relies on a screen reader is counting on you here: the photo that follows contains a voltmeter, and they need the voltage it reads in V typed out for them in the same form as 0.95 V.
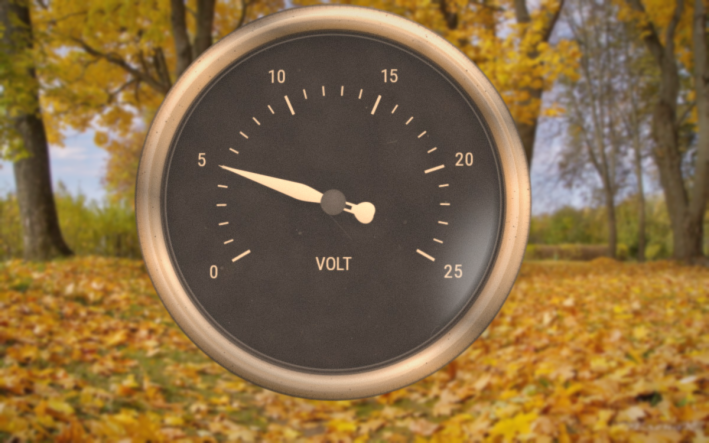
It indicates 5 V
